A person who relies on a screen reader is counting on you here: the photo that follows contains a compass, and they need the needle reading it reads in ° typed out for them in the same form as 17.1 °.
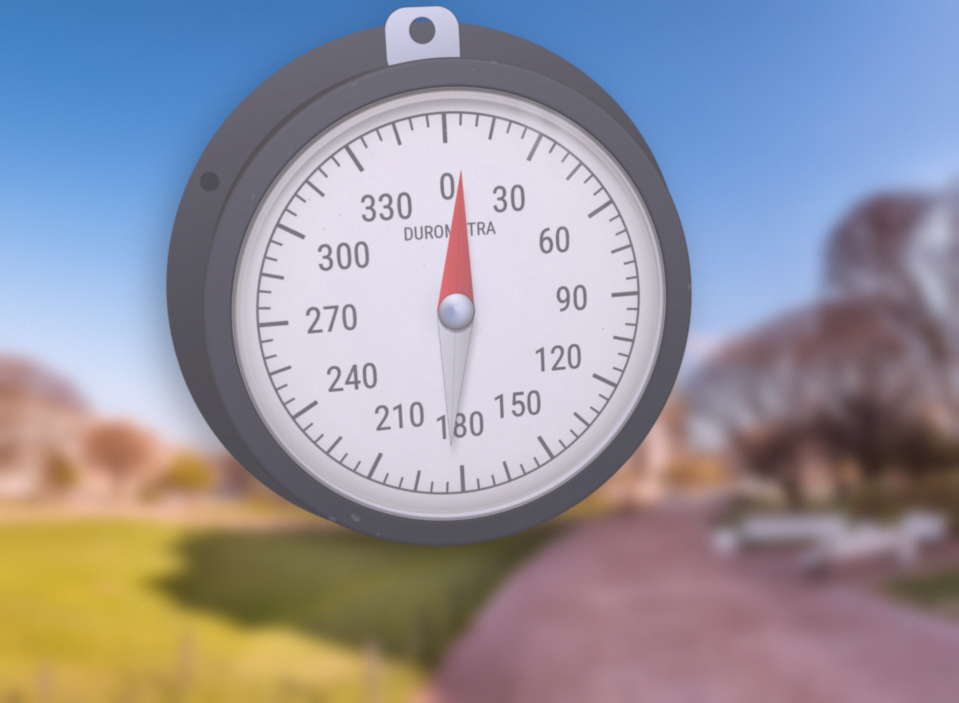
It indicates 5 °
